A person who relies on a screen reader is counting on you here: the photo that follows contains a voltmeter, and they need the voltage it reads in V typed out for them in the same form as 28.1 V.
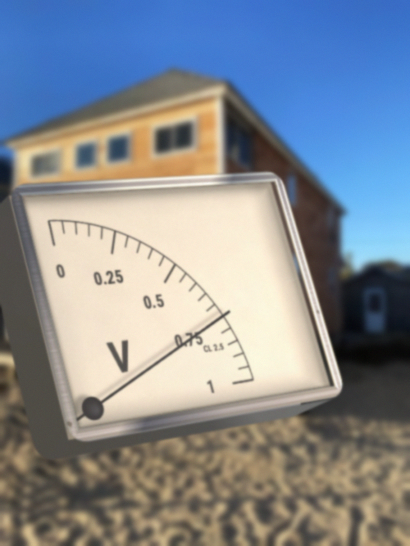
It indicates 0.75 V
